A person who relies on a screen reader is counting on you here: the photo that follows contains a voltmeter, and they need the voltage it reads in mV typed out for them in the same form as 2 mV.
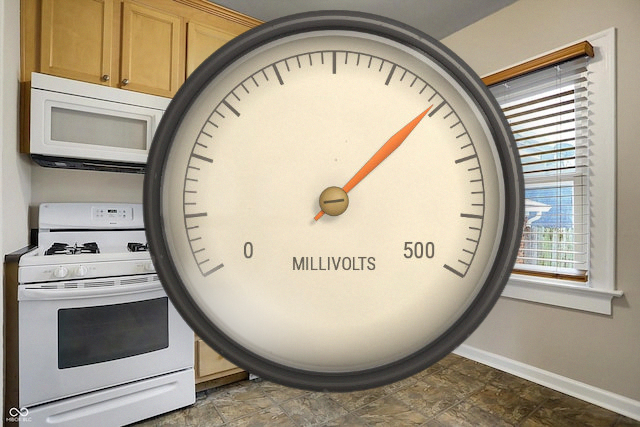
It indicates 345 mV
